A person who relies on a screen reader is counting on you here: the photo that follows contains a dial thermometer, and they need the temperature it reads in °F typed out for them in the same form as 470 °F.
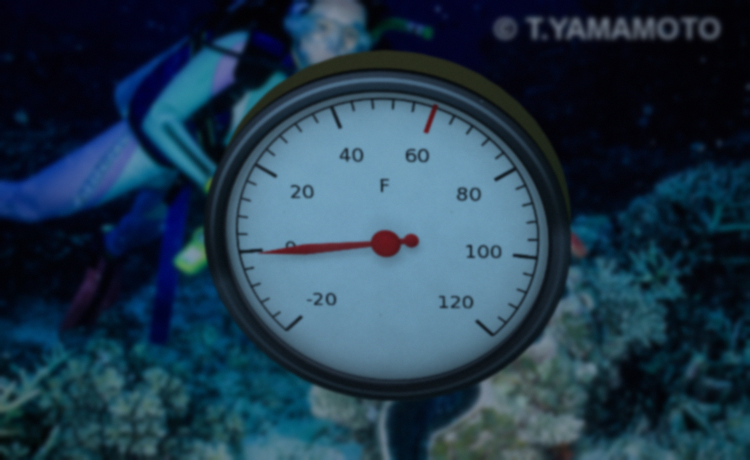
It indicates 0 °F
